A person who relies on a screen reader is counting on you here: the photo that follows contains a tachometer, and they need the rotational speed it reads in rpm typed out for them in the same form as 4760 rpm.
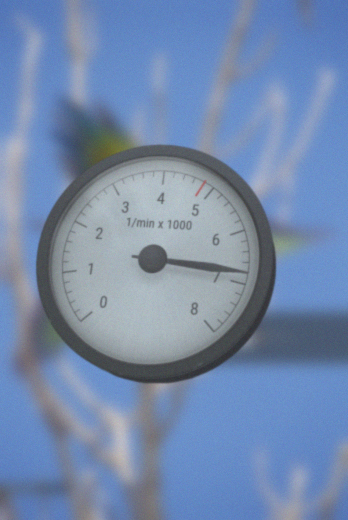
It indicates 6800 rpm
